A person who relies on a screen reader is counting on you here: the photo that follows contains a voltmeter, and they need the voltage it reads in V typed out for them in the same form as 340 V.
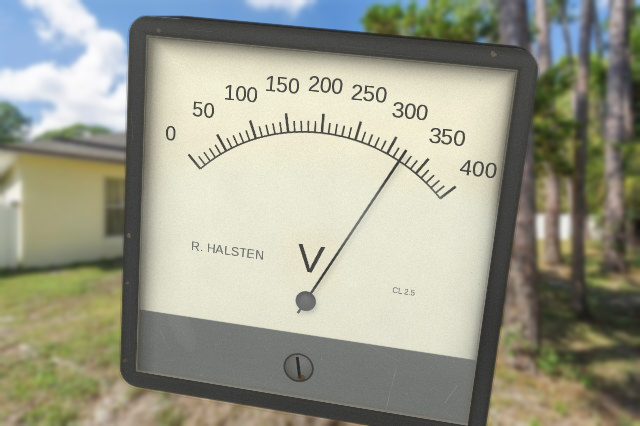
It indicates 320 V
